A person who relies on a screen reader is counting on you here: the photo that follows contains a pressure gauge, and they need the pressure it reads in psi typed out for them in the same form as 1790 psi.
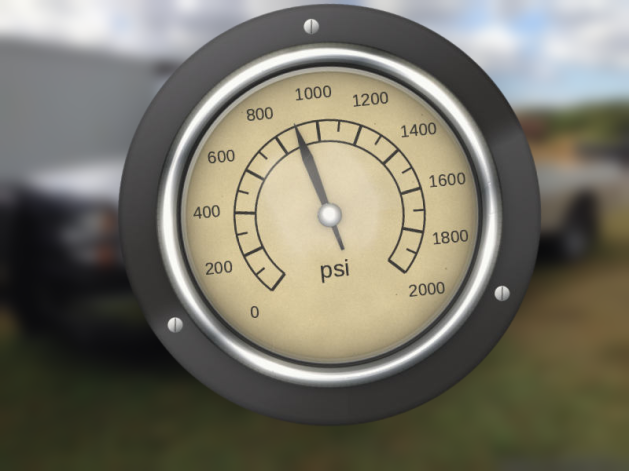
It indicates 900 psi
